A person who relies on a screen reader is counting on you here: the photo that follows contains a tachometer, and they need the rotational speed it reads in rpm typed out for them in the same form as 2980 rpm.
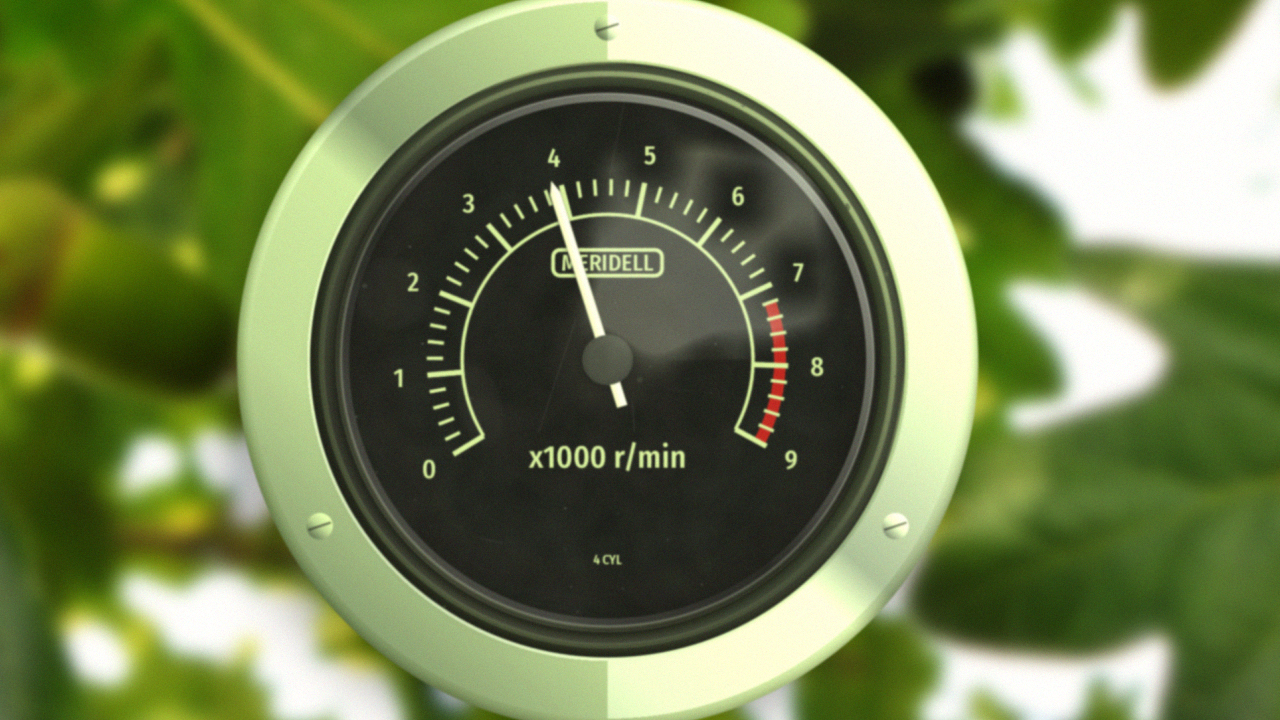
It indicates 3900 rpm
